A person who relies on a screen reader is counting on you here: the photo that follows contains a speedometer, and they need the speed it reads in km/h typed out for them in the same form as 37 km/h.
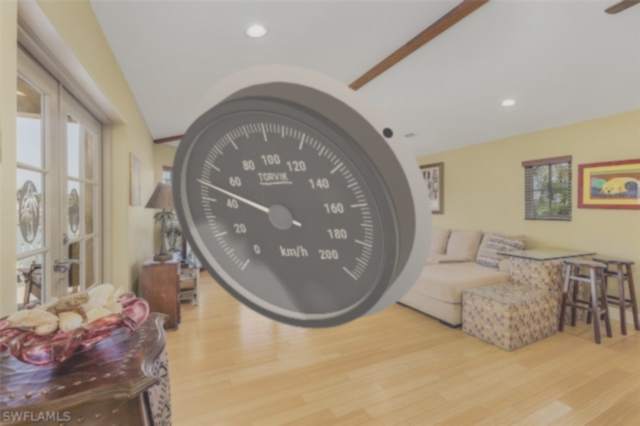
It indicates 50 km/h
